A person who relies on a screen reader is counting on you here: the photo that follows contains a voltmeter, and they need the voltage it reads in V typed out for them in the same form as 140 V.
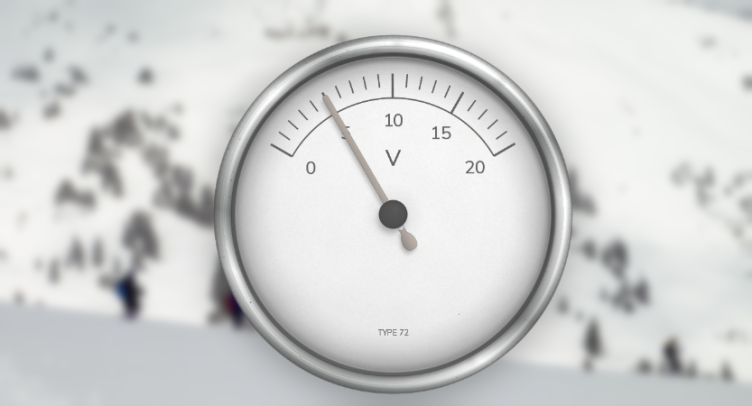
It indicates 5 V
